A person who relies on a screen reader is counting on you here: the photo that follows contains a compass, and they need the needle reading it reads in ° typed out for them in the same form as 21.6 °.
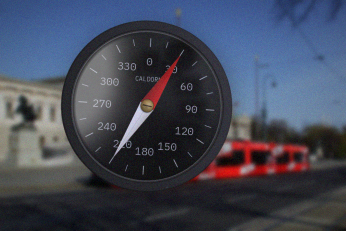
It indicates 30 °
